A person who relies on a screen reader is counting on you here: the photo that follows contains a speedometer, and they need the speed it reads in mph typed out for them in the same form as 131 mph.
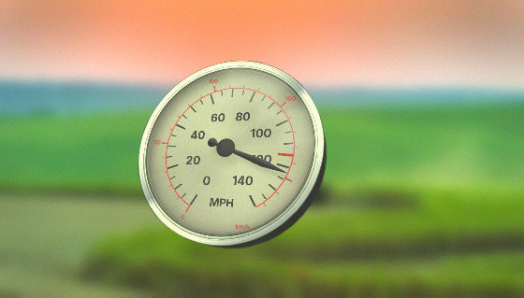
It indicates 122.5 mph
